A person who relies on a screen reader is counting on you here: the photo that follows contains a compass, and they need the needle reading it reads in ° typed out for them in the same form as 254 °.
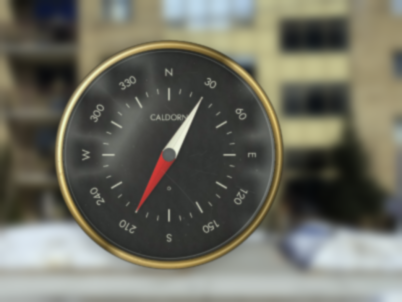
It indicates 210 °
